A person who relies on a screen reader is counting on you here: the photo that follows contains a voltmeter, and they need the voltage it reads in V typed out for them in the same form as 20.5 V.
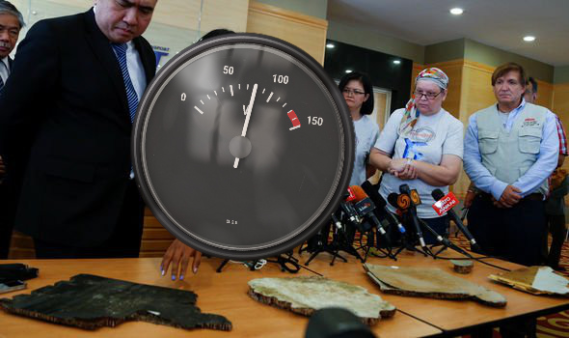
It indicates 80 V
